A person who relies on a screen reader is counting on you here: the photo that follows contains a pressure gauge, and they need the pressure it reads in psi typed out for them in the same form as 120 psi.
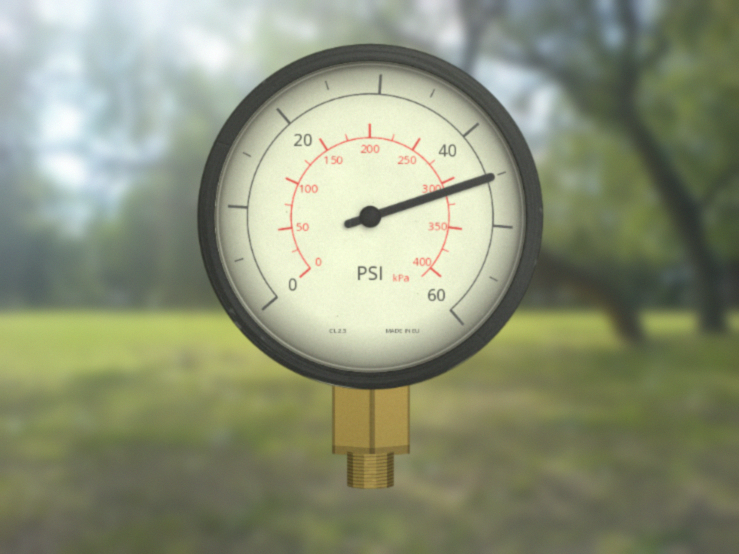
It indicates 45 psi
